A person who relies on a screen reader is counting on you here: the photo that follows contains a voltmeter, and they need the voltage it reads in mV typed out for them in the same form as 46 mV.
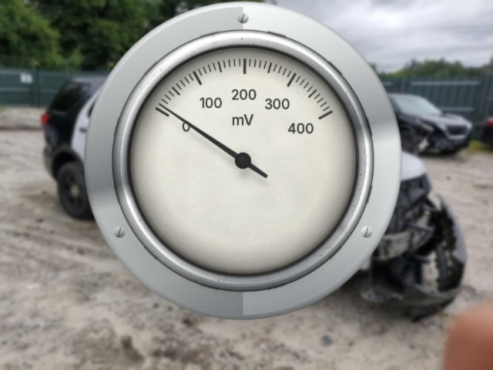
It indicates 10 mV
